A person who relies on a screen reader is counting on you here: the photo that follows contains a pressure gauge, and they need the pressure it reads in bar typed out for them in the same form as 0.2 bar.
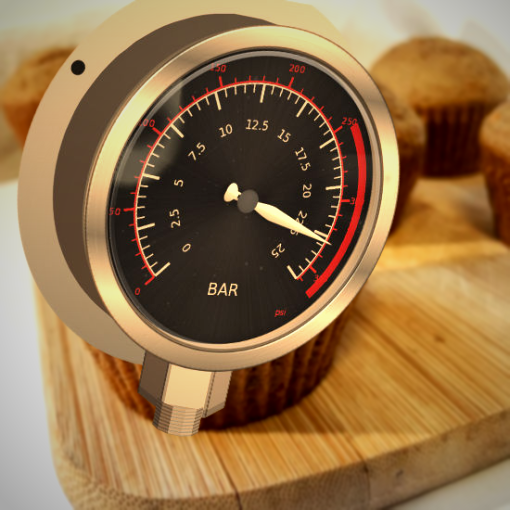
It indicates 22.75 bar
